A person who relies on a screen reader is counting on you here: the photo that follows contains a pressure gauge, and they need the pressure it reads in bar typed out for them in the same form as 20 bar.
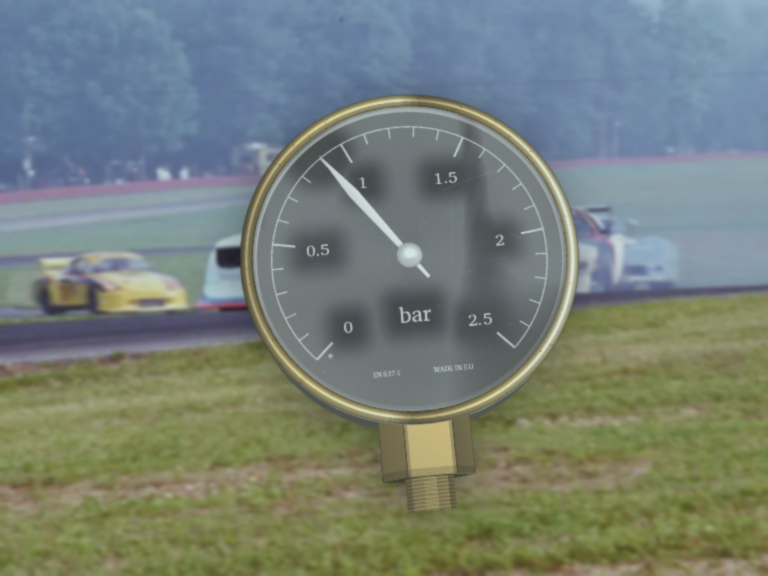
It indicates 0.9 bar
